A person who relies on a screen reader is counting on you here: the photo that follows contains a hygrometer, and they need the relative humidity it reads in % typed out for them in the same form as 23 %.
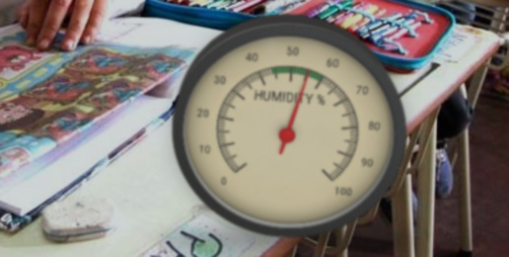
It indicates 55 %
